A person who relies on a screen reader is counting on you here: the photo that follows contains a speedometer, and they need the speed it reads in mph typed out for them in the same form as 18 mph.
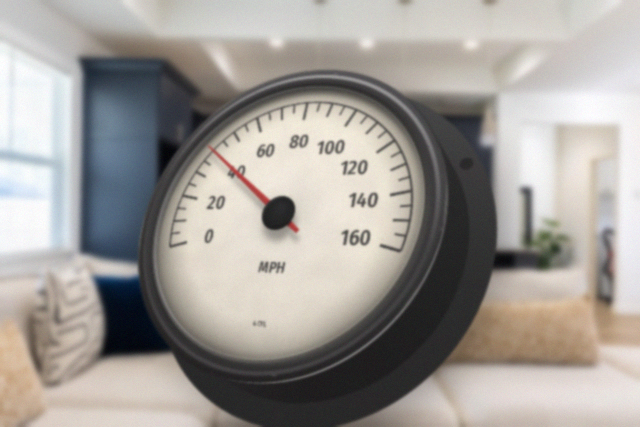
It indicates 40 mph
